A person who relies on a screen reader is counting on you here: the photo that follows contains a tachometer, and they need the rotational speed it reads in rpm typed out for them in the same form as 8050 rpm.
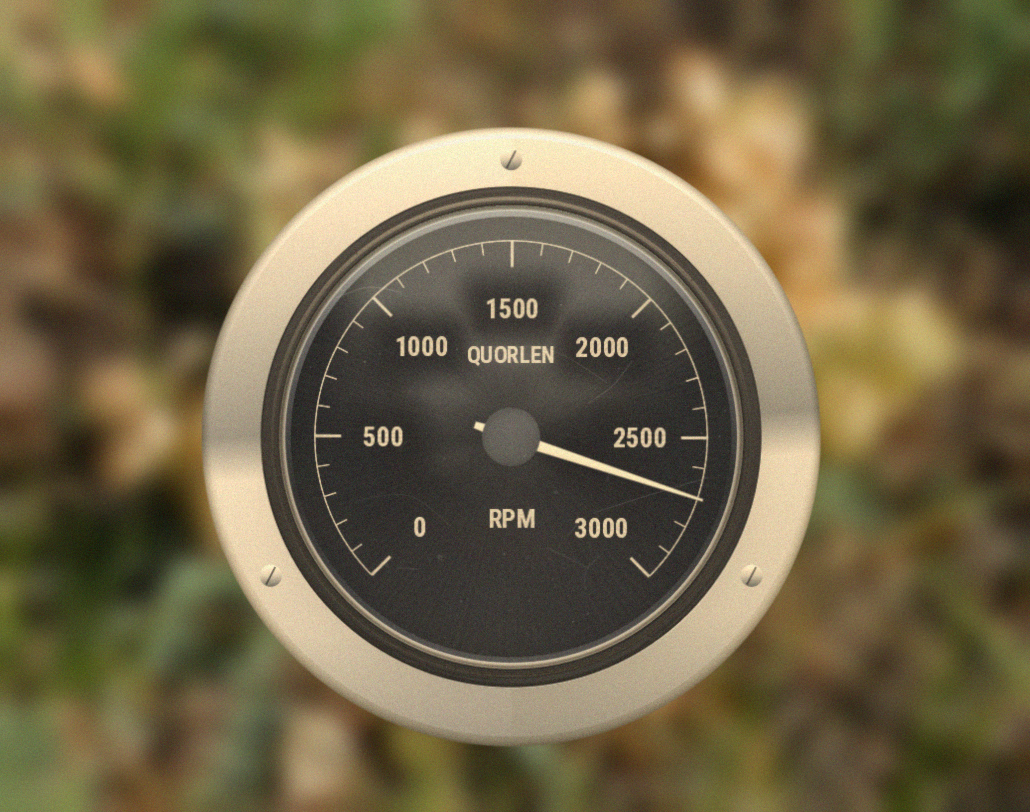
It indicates 2700 rpm
